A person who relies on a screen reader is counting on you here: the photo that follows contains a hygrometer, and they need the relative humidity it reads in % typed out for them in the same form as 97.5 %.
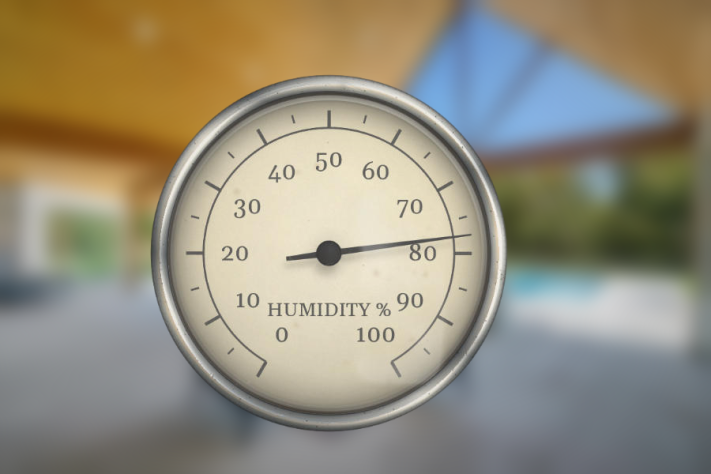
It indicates 77.5 %
